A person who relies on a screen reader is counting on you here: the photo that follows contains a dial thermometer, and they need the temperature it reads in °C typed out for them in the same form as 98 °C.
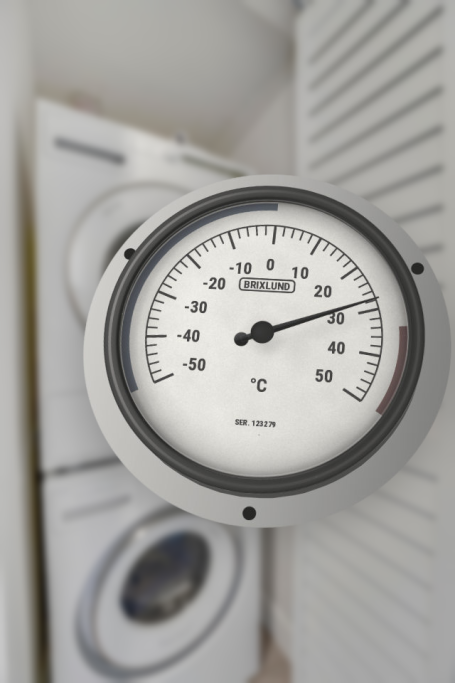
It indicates 28 °C
